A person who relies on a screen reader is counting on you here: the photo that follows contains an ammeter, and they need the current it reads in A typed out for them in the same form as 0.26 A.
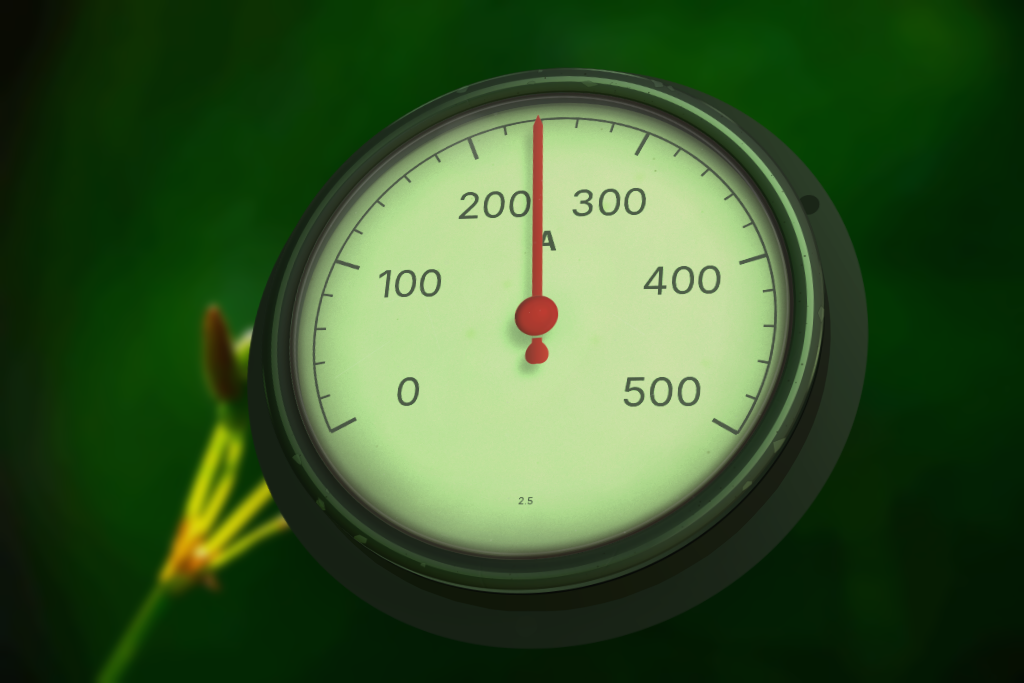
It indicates 240 A
